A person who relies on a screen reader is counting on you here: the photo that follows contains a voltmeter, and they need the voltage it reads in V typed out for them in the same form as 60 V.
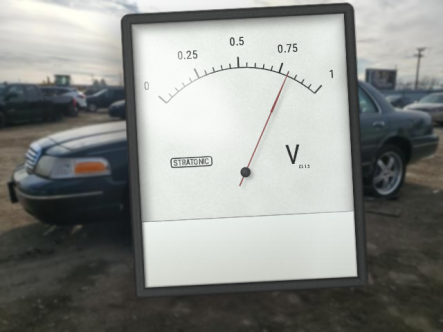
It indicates 0.8 V
